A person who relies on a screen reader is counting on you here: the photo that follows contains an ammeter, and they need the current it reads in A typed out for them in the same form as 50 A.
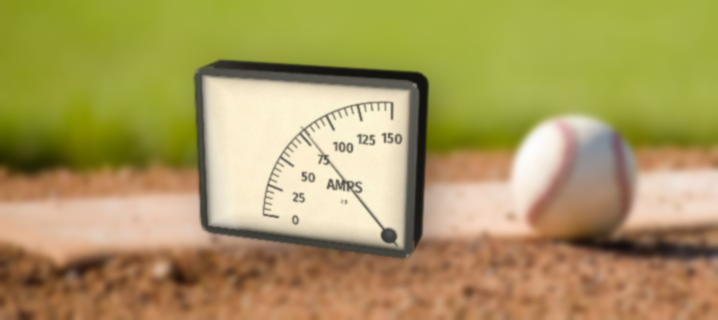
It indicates 80 A
